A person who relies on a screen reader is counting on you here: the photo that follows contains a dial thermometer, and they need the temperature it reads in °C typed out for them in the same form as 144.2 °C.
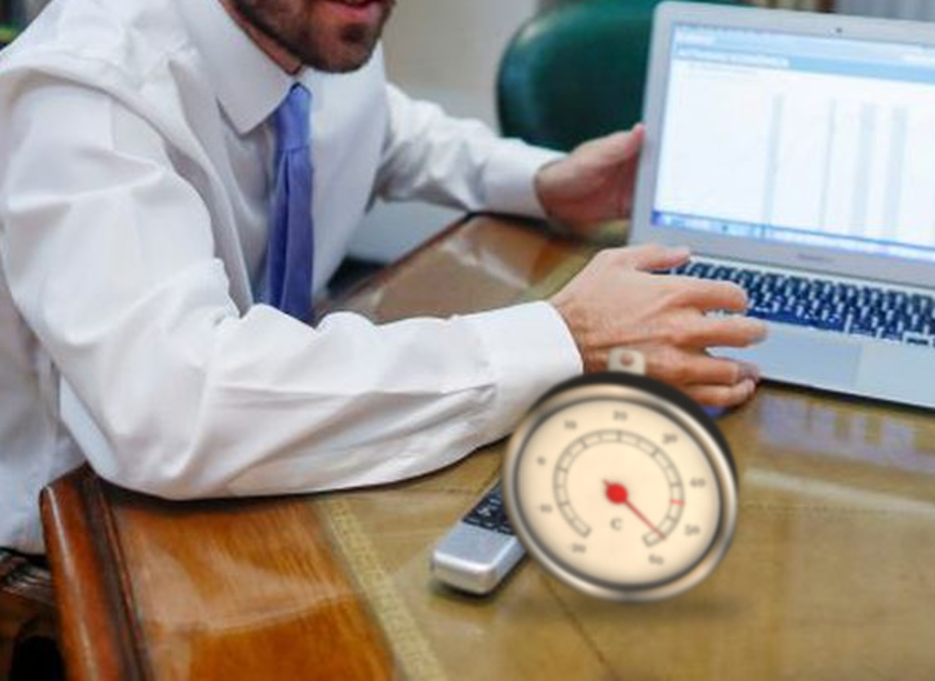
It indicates 55 °C
